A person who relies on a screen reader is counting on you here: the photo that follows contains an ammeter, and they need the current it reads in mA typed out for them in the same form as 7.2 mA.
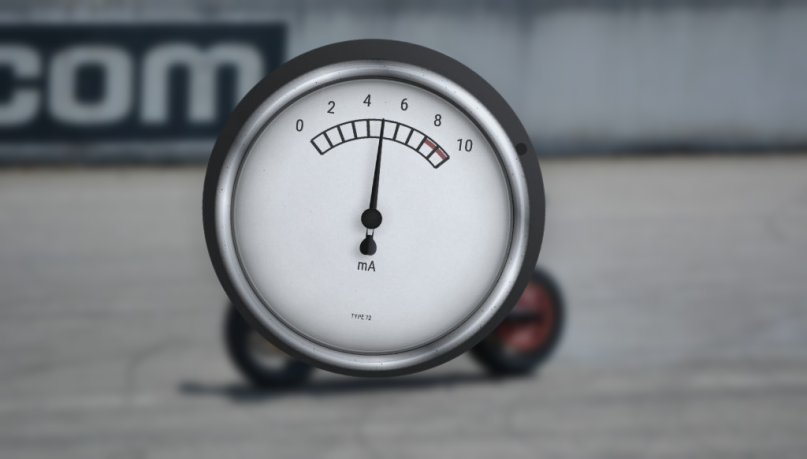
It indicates 5 mA
